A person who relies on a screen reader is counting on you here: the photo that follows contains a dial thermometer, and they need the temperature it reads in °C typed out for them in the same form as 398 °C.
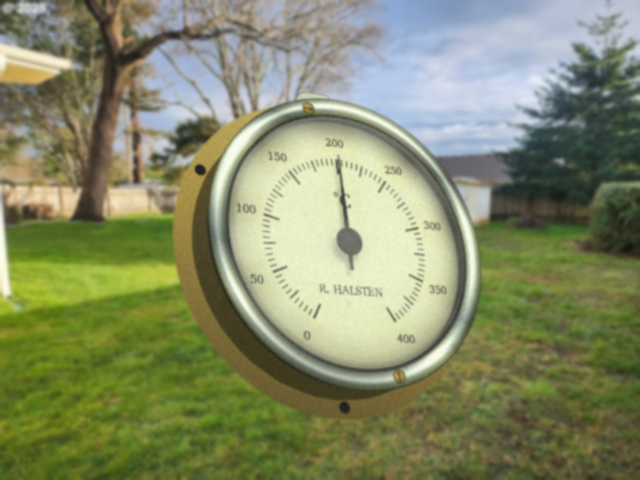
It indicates 200 °C
